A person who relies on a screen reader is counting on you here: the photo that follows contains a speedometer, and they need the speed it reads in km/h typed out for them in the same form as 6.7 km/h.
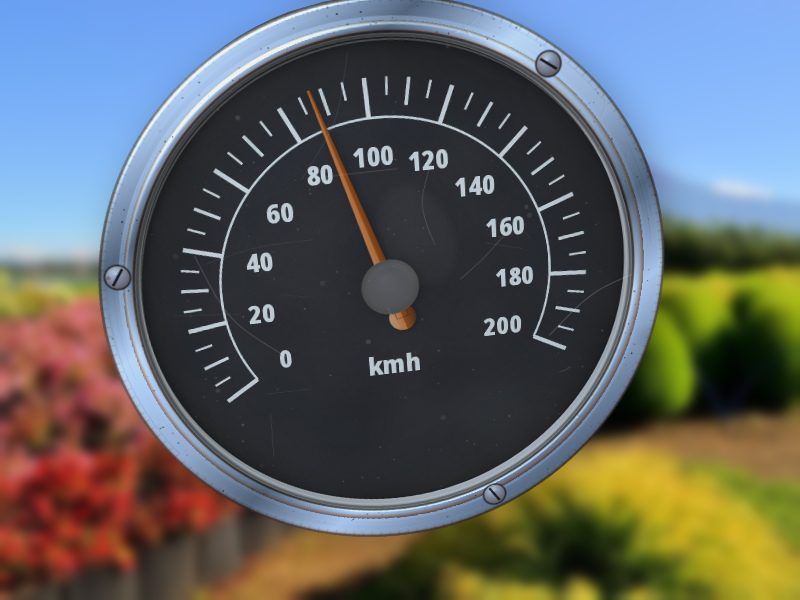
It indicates 87.5 km/h
